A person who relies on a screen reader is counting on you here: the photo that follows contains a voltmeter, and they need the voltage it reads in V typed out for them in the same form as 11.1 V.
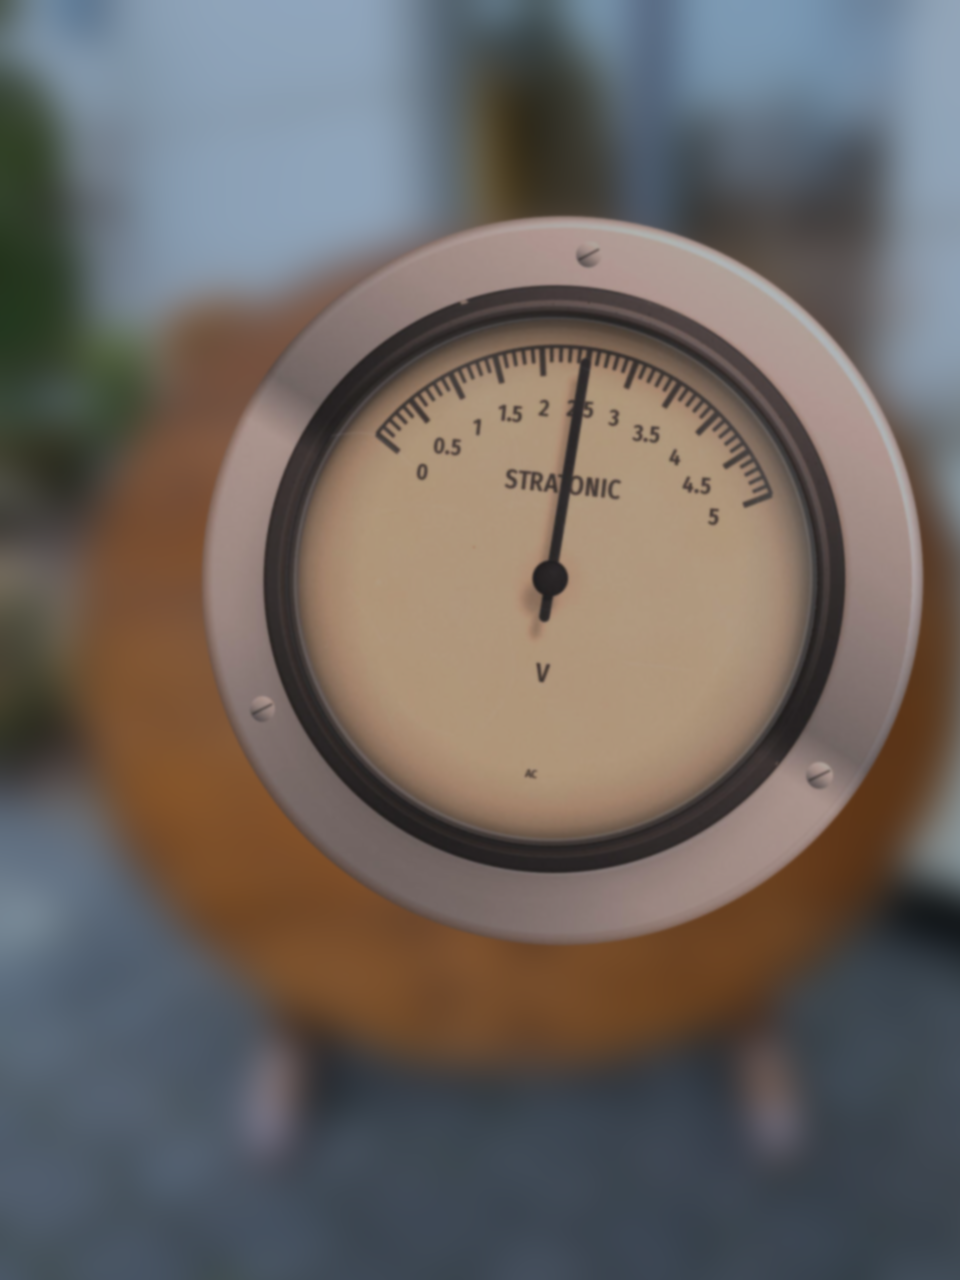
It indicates 2.5 V
